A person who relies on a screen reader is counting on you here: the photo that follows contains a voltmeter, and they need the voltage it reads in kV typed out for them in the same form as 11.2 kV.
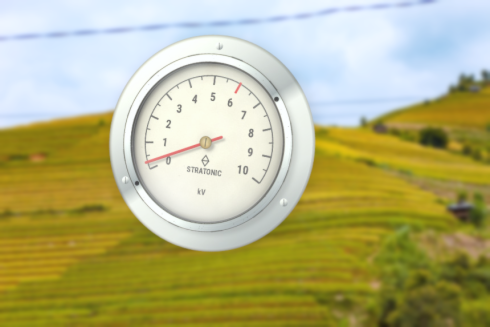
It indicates 0.25 kV
